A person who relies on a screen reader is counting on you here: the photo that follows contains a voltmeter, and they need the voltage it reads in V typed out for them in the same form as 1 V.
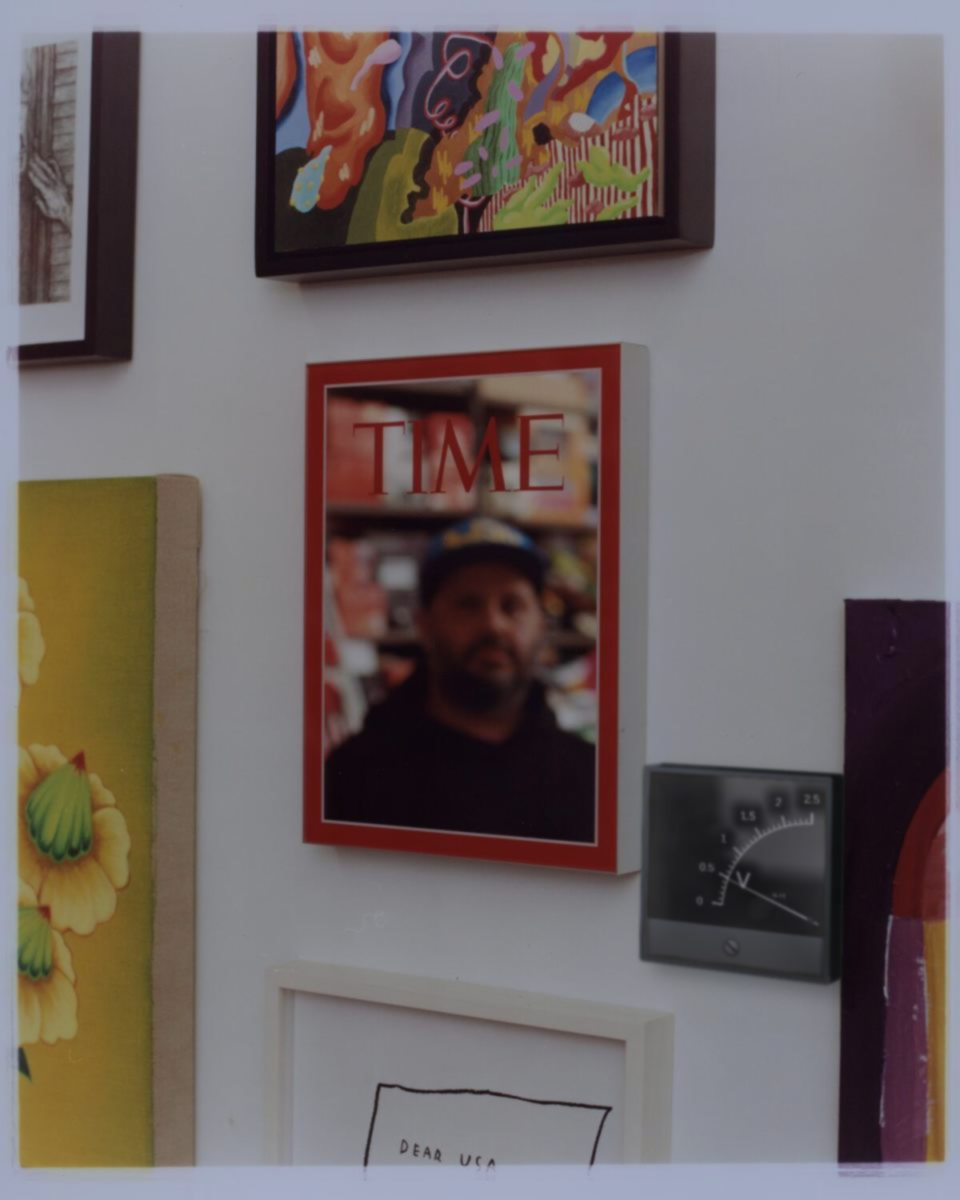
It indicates 0.5 V
